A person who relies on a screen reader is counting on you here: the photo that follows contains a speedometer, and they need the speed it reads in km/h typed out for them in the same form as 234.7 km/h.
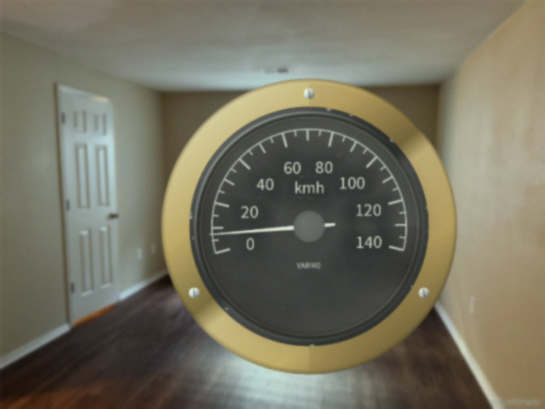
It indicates 7.5 km/h
